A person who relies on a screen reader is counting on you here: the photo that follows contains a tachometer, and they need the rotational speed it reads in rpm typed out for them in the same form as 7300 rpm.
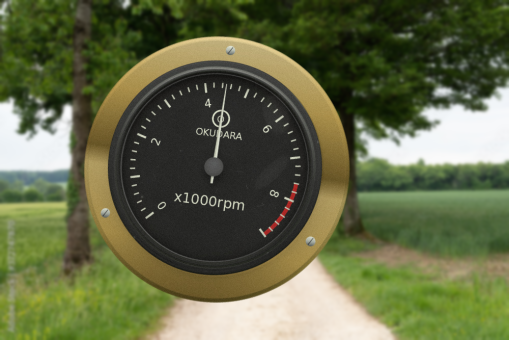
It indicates 4500 rpm
